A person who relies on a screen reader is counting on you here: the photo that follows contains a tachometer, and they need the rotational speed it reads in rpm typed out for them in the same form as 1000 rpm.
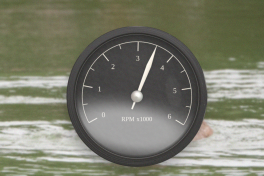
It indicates 3500 rpm
